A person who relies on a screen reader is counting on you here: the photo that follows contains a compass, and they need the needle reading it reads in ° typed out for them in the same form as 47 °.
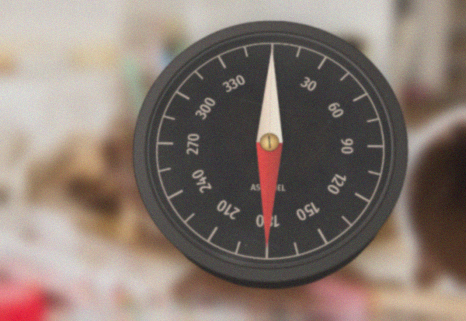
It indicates 180 °
